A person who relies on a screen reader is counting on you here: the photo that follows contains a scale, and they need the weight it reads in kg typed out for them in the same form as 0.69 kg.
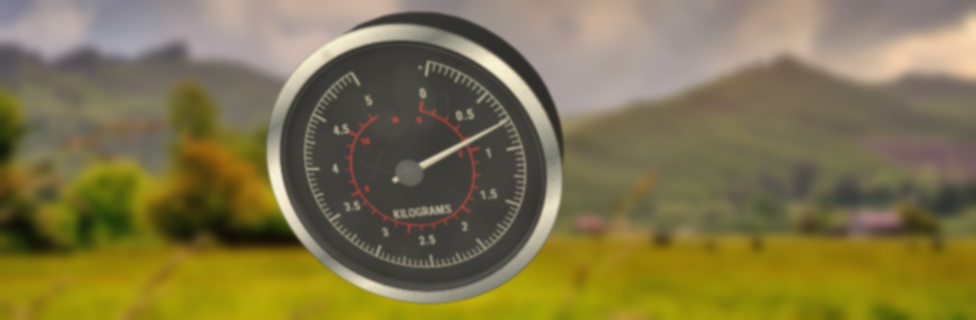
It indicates 0.75 kg
